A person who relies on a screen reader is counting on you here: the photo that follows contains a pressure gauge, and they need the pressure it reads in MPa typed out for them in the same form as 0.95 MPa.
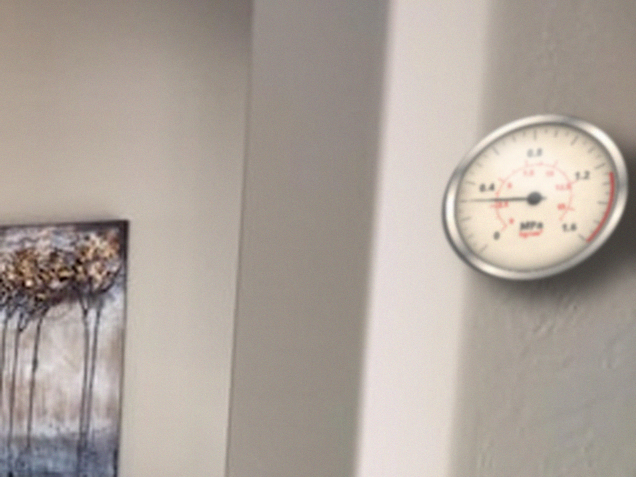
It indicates 0.3 MPa
